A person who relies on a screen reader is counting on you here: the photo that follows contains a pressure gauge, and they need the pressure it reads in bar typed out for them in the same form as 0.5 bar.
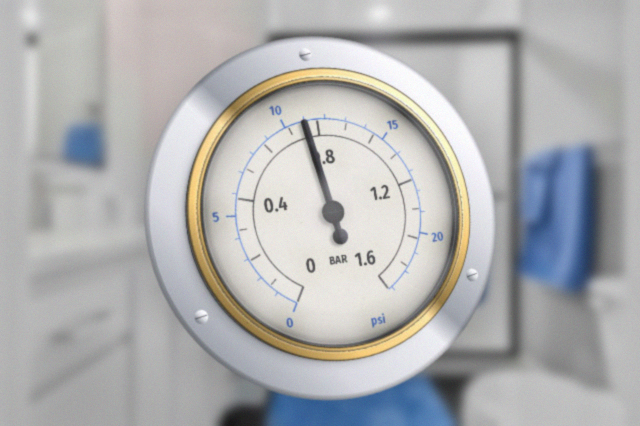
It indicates 0.75 bar
